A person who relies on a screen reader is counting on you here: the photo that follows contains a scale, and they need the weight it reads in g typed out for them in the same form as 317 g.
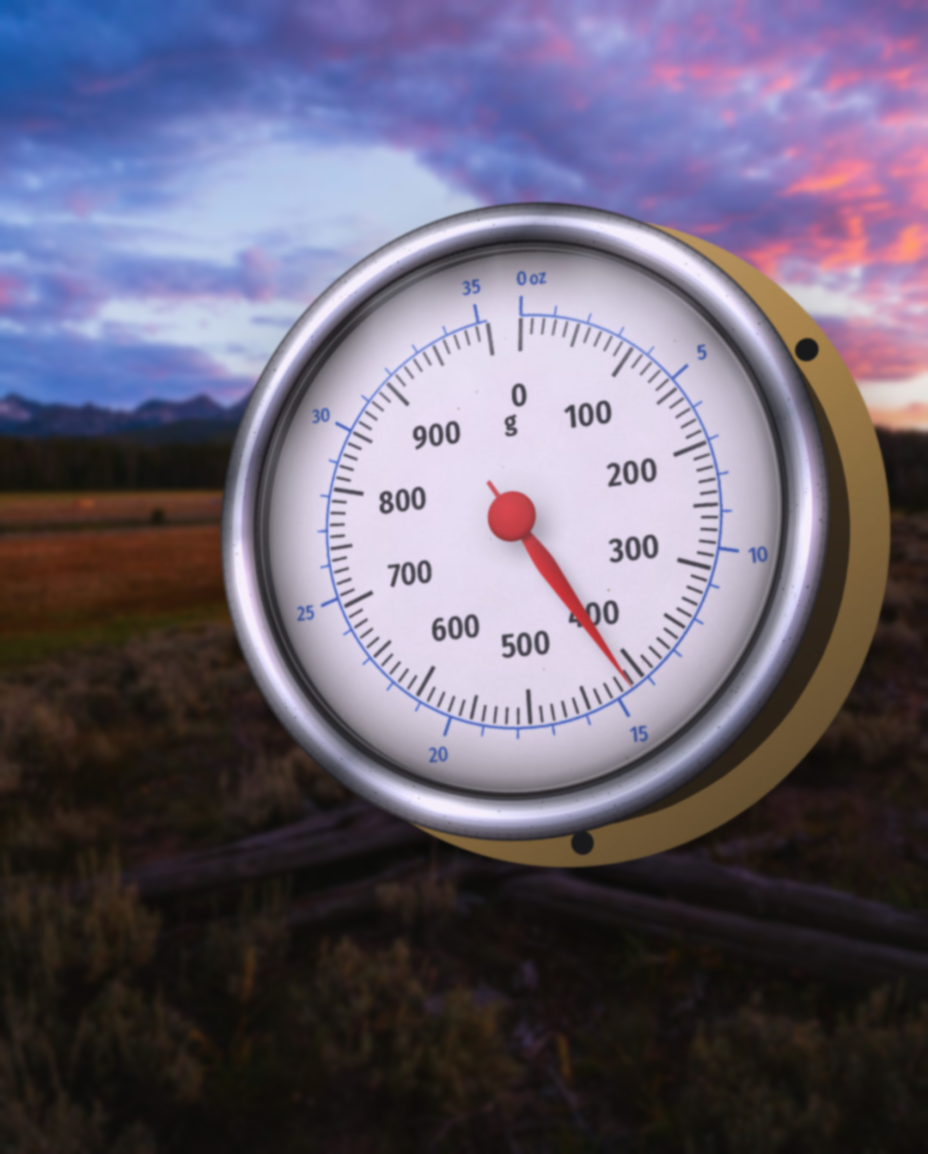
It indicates 410 g
